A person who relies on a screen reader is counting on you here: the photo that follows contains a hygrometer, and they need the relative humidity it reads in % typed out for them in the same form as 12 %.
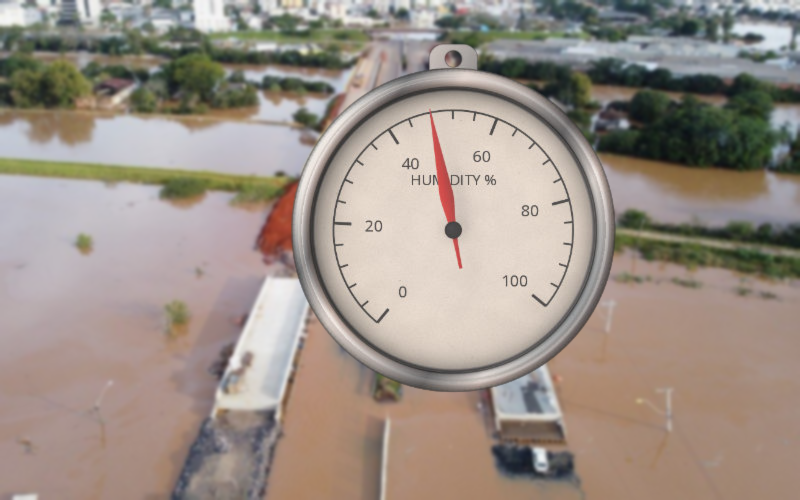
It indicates 48 %
